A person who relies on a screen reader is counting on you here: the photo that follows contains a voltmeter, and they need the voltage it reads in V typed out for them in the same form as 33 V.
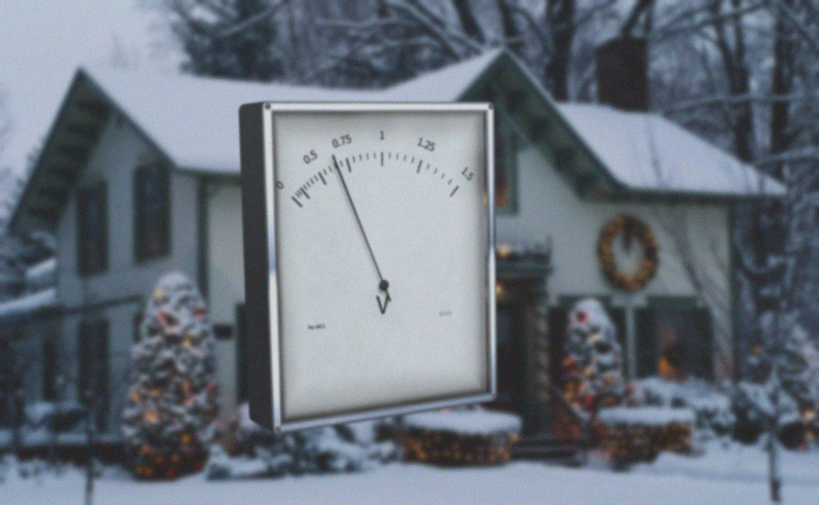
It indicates 0.65 V
